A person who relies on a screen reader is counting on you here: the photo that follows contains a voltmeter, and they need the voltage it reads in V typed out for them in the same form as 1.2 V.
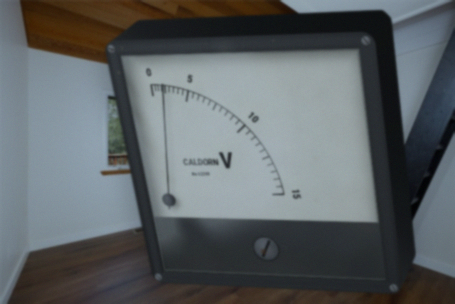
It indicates 2.5 V
